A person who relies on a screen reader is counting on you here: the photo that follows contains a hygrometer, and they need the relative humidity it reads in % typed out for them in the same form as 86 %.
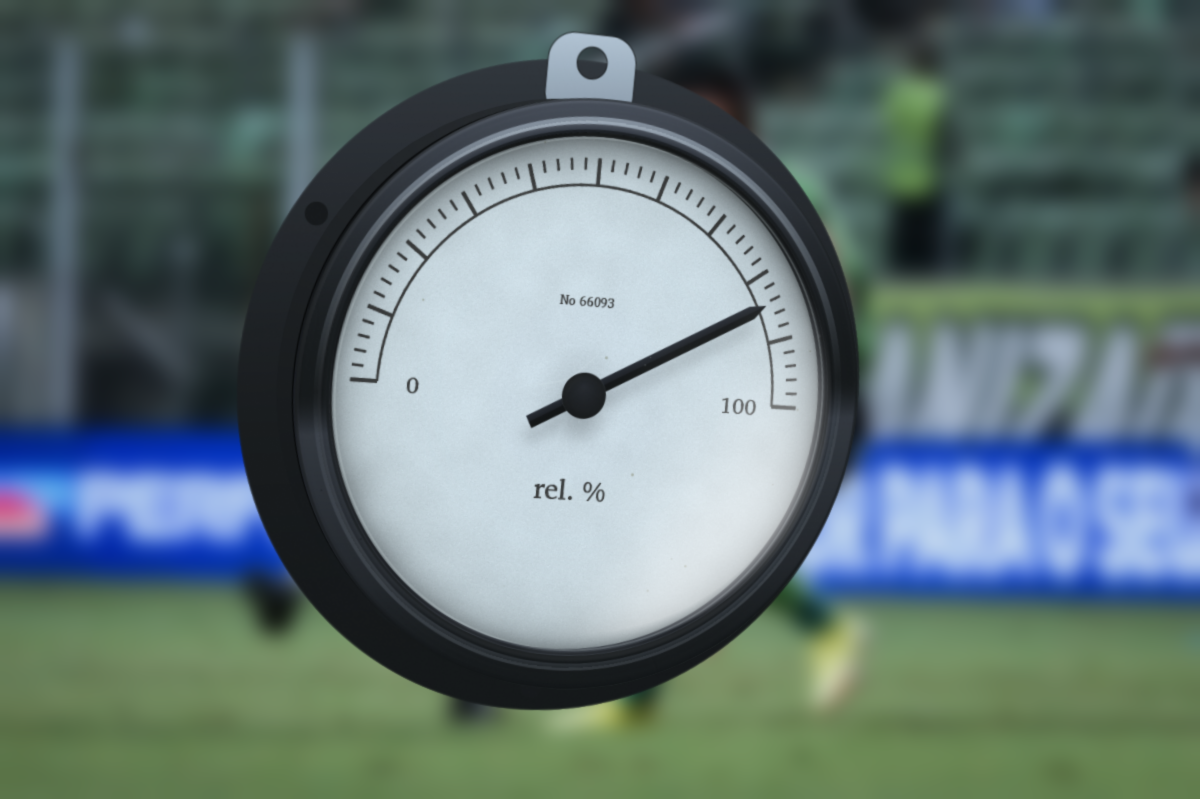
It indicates 84 %
